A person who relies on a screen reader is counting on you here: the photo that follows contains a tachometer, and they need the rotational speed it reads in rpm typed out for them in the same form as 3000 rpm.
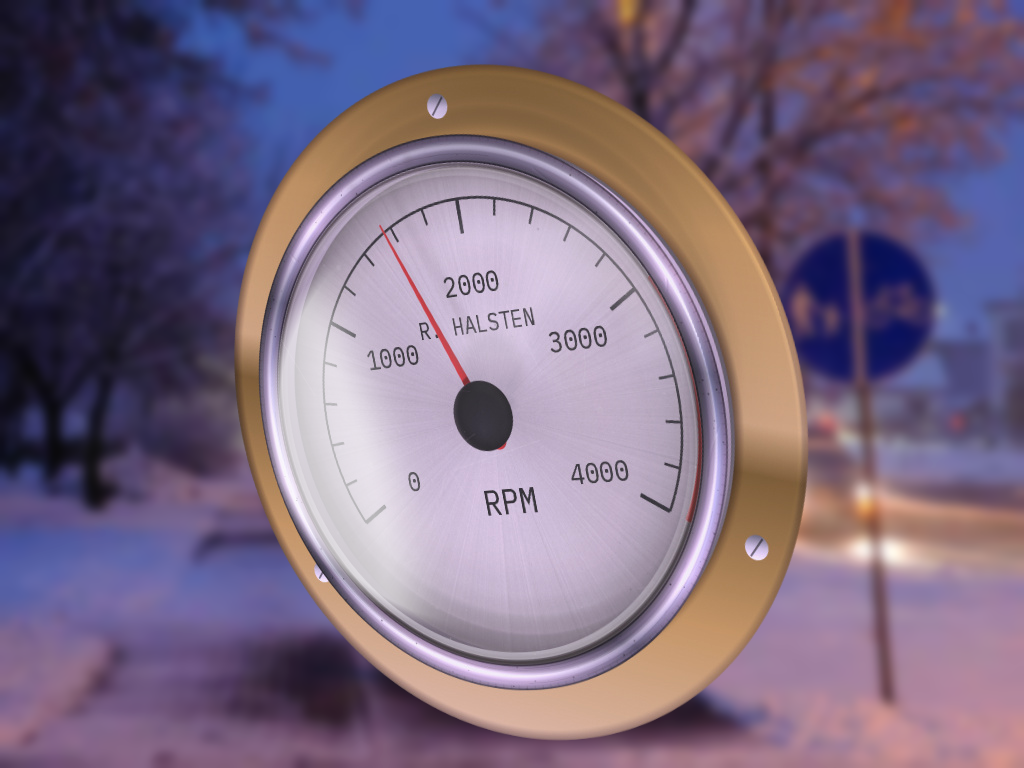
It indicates 1600 rpm
